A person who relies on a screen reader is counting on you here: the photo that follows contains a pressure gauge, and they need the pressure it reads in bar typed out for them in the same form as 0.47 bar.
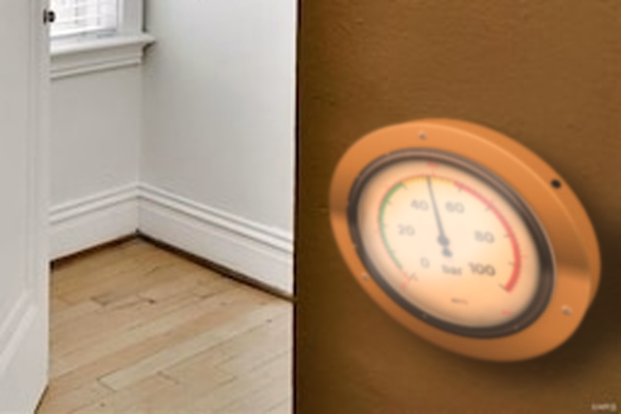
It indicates 50 bar
